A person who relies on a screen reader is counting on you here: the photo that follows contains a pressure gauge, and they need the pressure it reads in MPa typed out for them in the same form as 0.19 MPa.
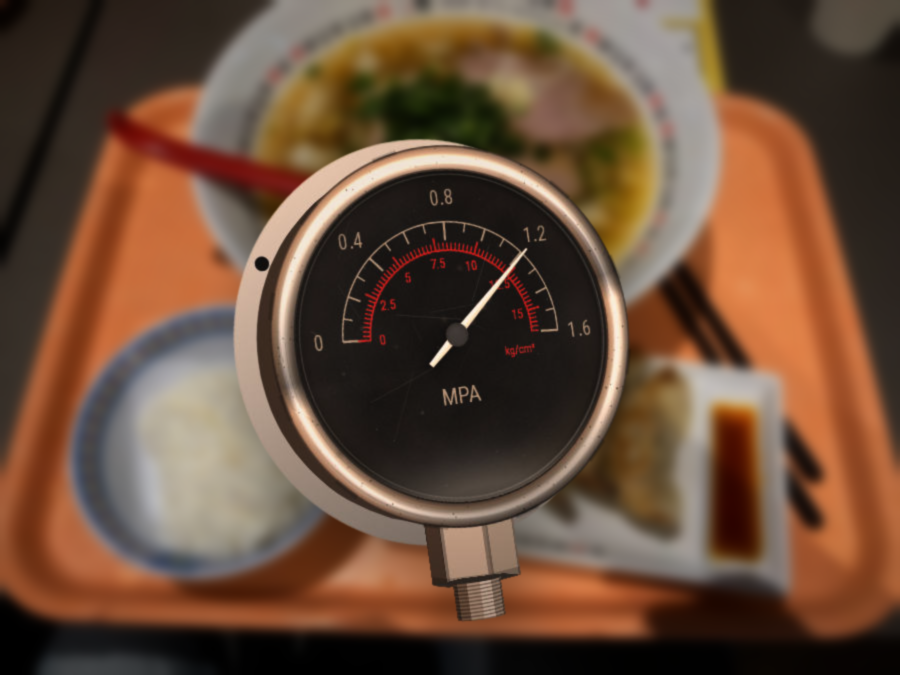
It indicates 1.2 MPa
